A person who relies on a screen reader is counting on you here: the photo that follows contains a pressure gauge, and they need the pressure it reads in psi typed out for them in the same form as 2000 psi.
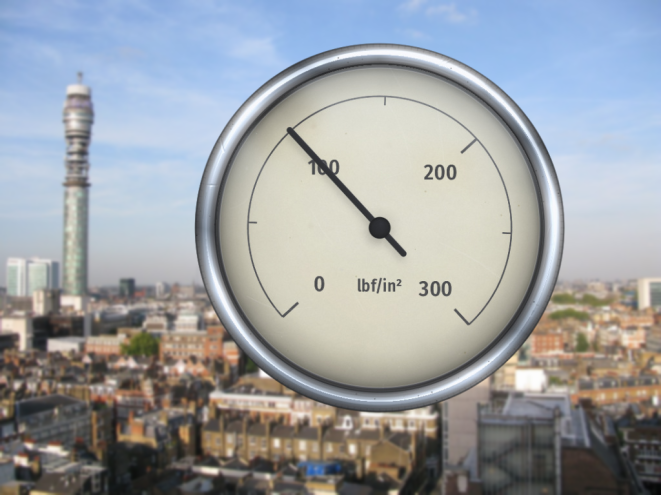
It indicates 100 psi
